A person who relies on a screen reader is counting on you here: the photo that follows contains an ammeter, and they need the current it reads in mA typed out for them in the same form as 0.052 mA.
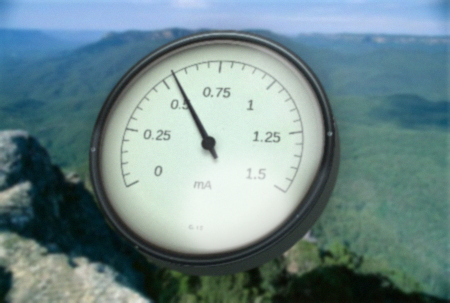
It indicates 0.55 mA
